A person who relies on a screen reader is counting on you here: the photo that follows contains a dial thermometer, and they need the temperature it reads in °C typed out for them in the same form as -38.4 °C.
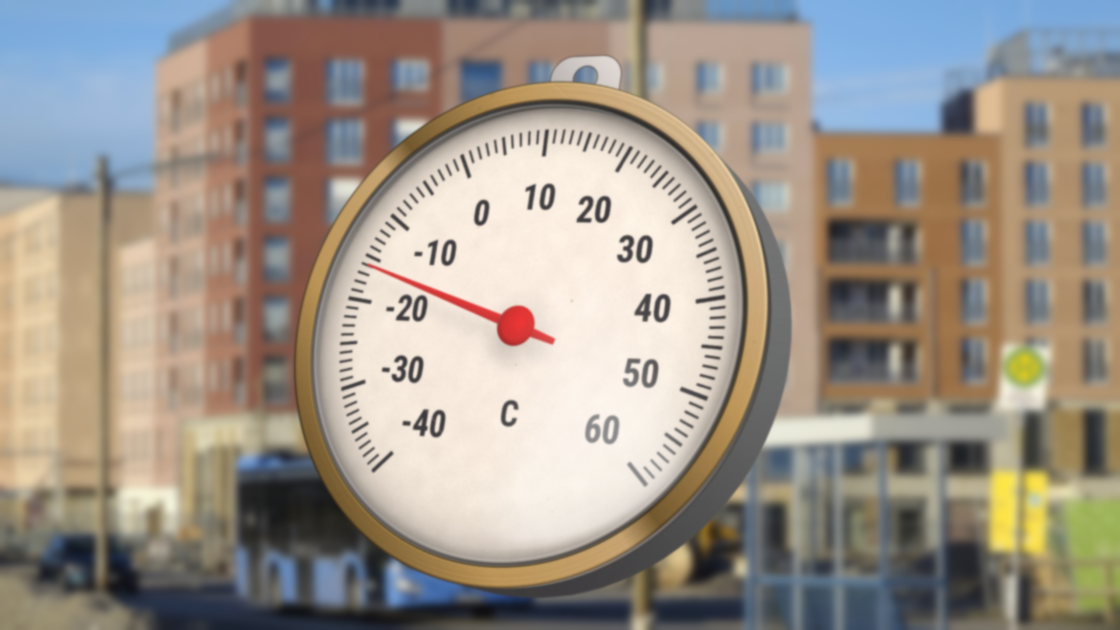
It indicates -16 °C
